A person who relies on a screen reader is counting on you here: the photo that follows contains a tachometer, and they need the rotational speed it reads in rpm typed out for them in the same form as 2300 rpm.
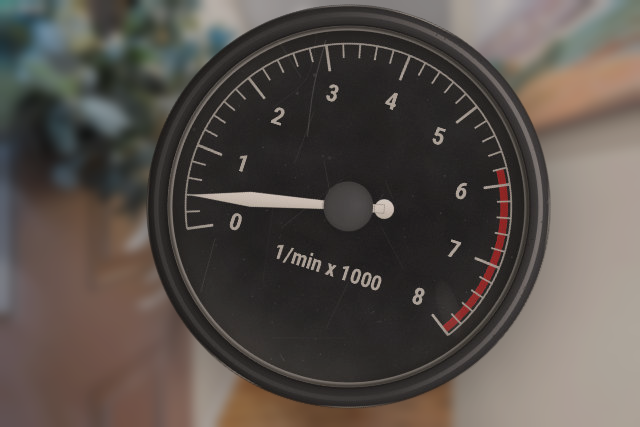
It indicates 400 rpm
